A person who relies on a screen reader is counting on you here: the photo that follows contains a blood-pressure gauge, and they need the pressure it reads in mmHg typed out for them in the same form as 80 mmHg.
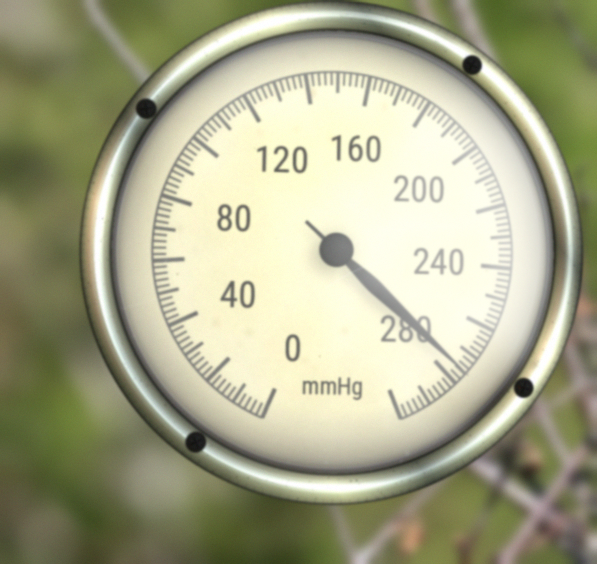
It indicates 276 mmHg
